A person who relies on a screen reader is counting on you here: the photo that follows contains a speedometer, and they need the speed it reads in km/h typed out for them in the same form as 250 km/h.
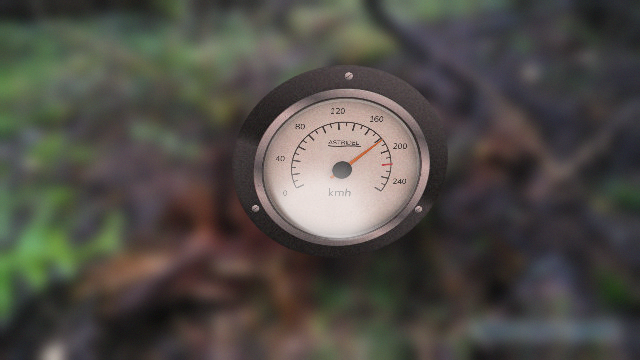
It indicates 180 km/h
